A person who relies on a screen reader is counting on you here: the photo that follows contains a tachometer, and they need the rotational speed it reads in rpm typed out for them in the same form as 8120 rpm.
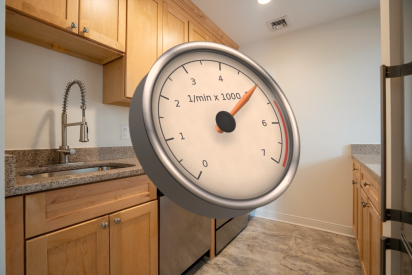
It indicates 5000 rpm
